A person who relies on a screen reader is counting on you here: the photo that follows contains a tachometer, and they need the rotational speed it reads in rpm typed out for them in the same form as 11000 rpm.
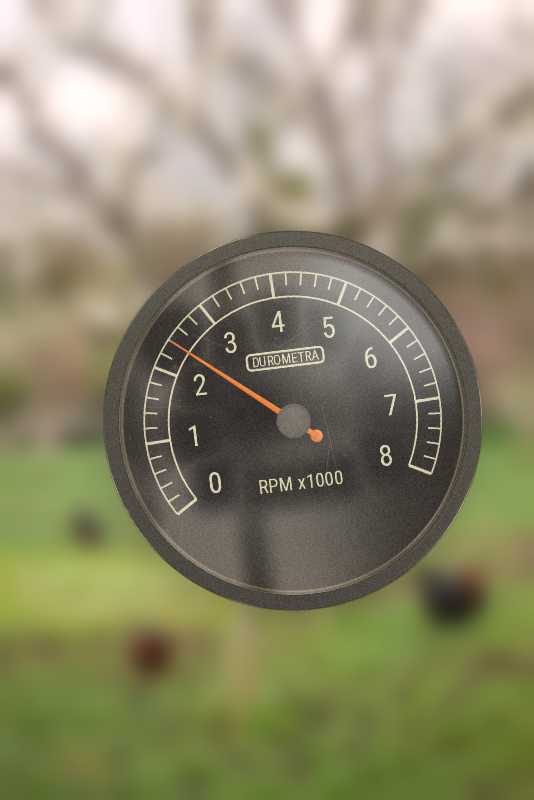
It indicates 2400 rpm
